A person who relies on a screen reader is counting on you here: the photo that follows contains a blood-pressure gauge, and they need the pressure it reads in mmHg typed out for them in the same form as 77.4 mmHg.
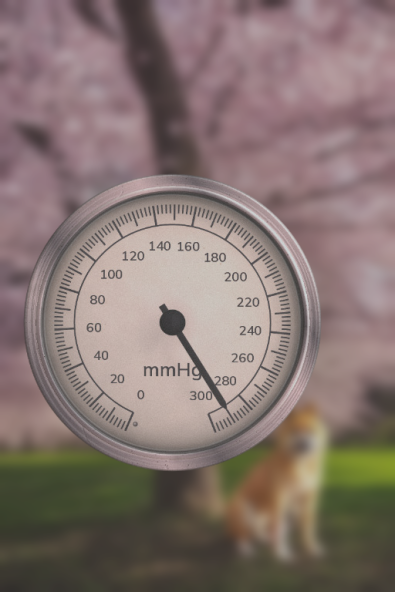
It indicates 290 mmHg
